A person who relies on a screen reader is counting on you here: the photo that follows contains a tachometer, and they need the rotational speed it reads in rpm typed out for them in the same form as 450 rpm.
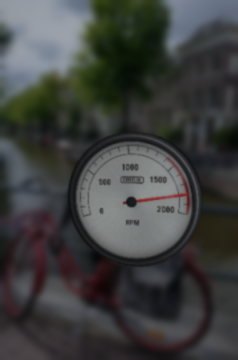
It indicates 1800 rpm
